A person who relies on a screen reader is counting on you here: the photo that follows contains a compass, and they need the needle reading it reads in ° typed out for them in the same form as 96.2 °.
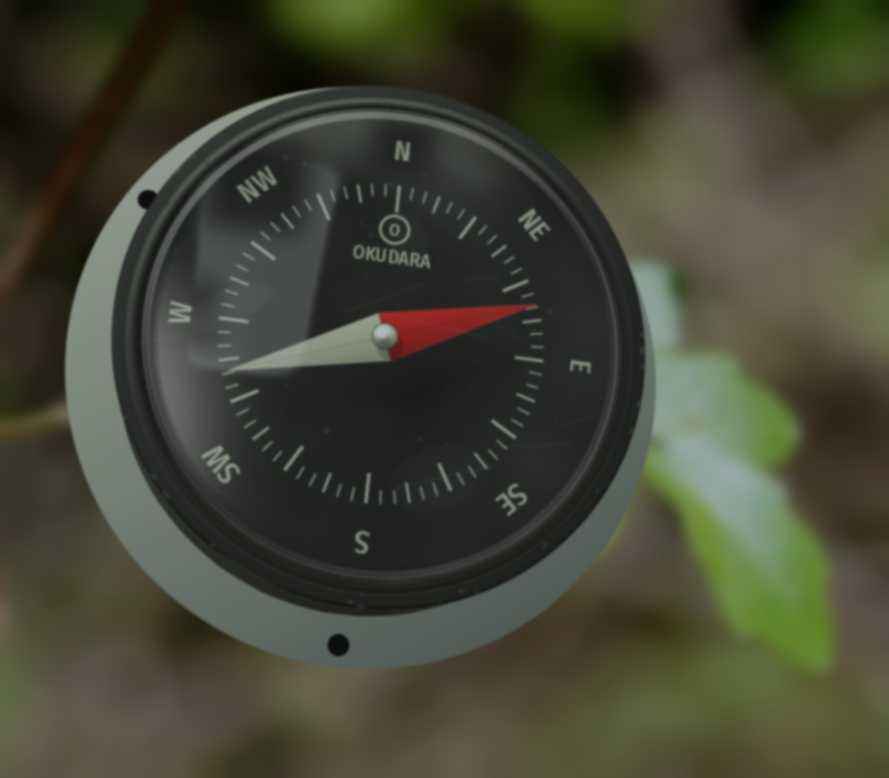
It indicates 70 °
